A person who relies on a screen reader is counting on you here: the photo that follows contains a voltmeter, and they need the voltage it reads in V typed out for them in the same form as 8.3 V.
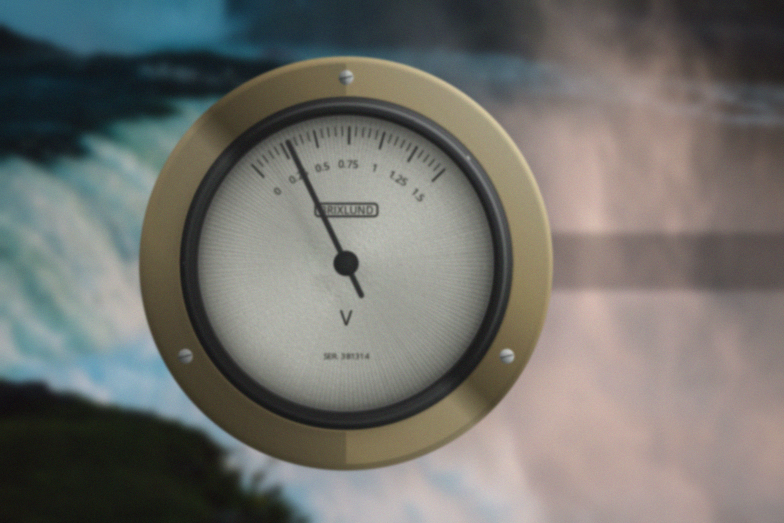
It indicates 0.3 V
